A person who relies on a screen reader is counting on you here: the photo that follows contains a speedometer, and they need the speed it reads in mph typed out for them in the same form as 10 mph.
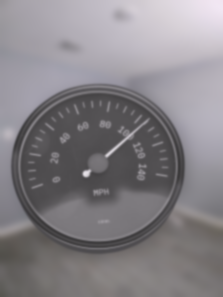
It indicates 105 mph
